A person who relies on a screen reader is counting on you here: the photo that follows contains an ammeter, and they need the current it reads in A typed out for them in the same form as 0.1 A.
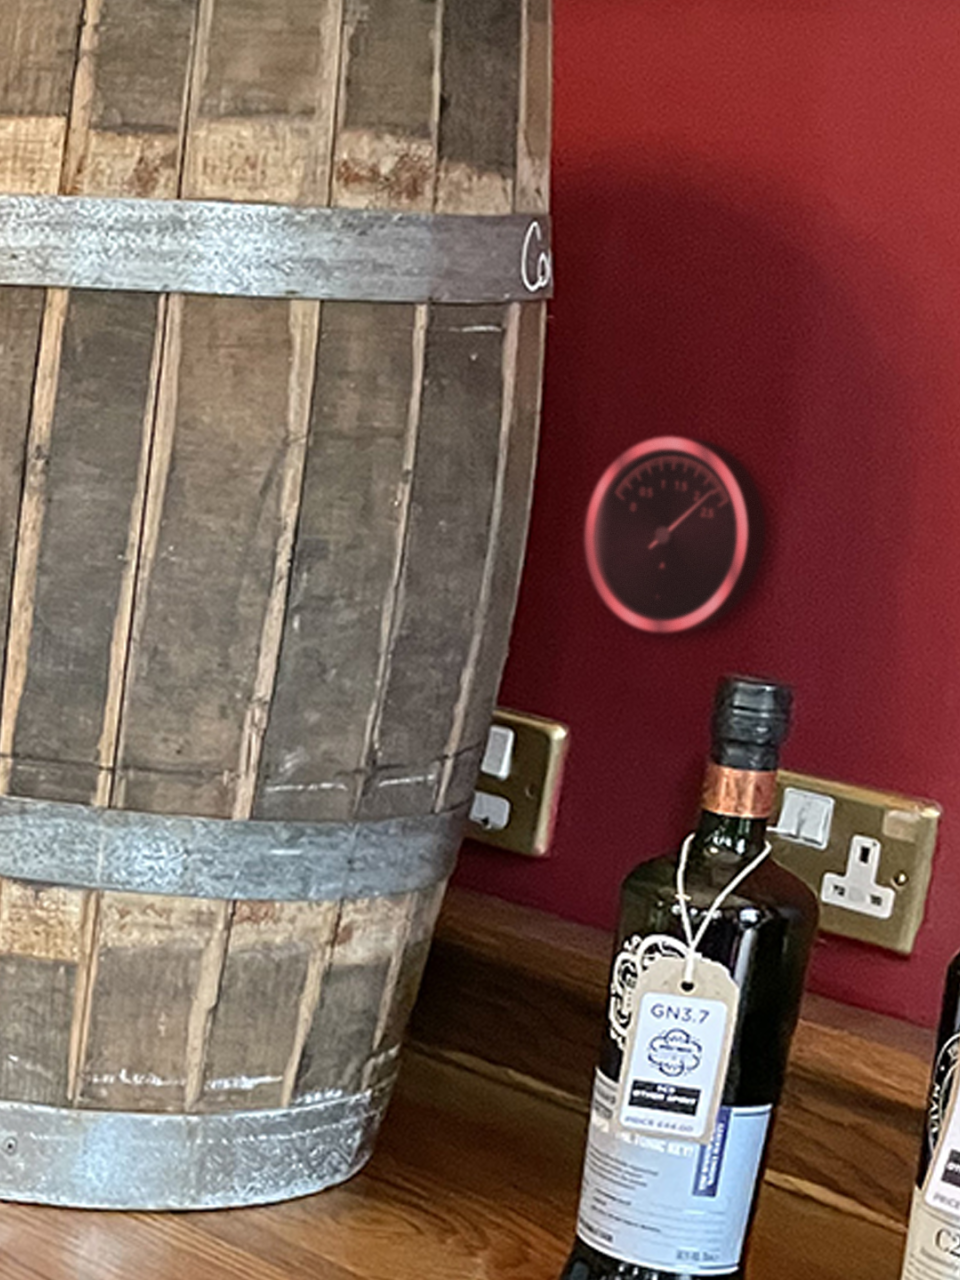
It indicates 2.25 A
